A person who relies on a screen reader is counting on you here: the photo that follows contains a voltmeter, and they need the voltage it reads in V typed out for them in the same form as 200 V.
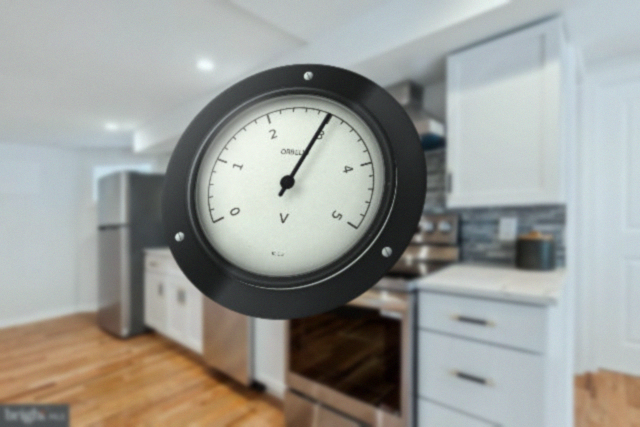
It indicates 3 V
